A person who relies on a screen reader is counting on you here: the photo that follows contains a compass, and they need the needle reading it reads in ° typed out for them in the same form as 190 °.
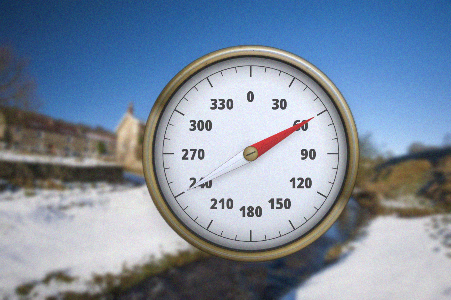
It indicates 60 °
